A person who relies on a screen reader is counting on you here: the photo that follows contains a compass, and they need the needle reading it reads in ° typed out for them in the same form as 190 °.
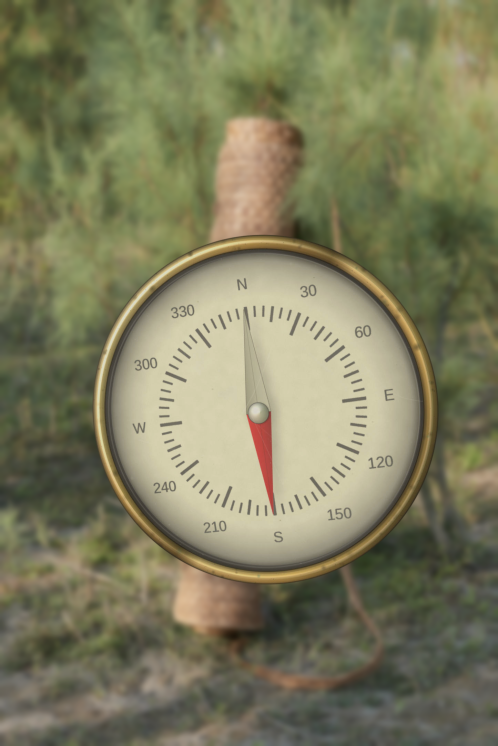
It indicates 180 °
